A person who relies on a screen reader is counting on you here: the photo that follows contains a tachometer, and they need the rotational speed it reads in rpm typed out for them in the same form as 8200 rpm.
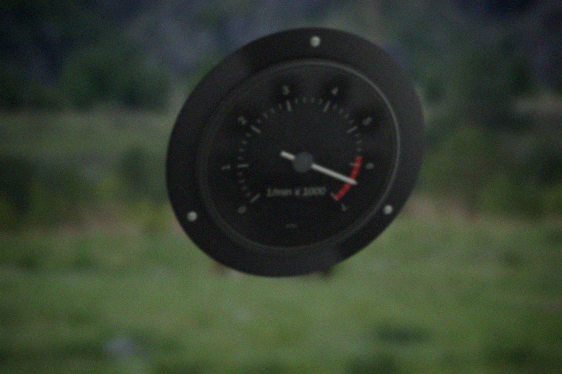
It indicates 6400 rpm
